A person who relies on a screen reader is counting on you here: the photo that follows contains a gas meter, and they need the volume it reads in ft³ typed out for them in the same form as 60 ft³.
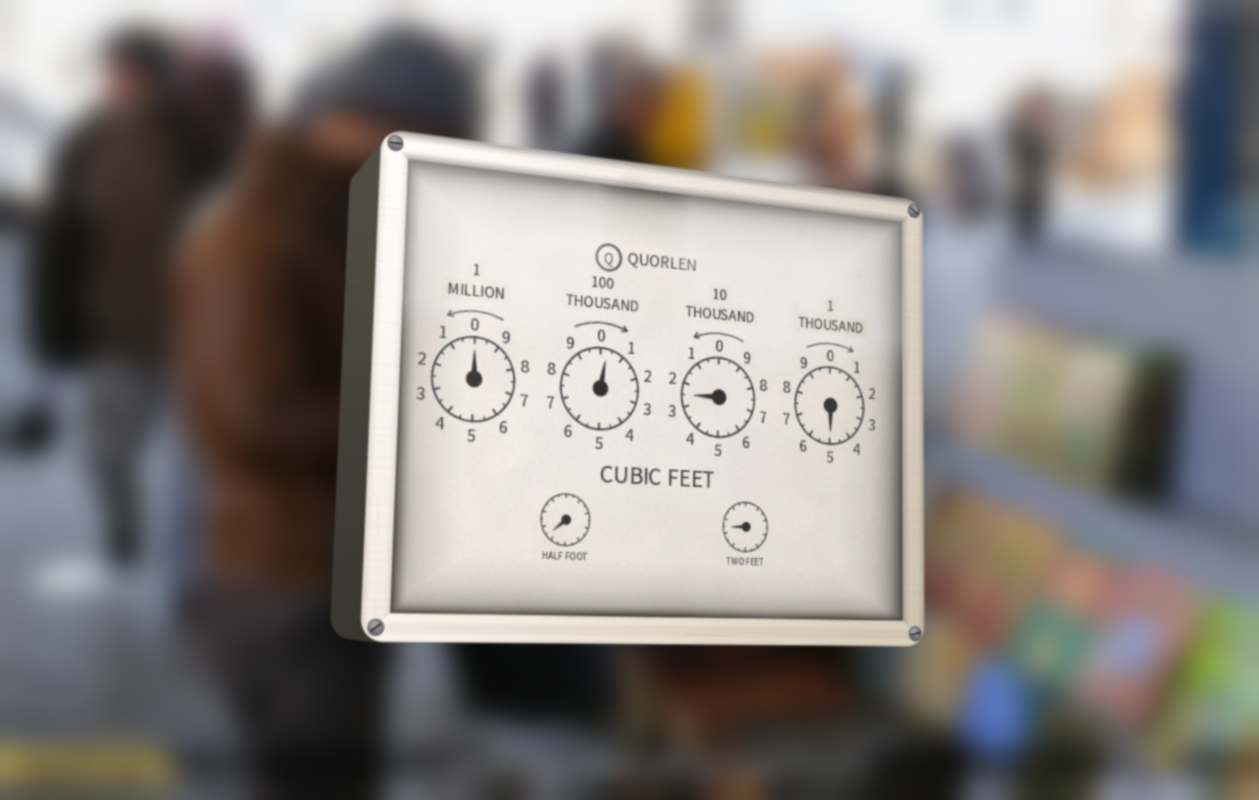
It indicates 2500 ft³
